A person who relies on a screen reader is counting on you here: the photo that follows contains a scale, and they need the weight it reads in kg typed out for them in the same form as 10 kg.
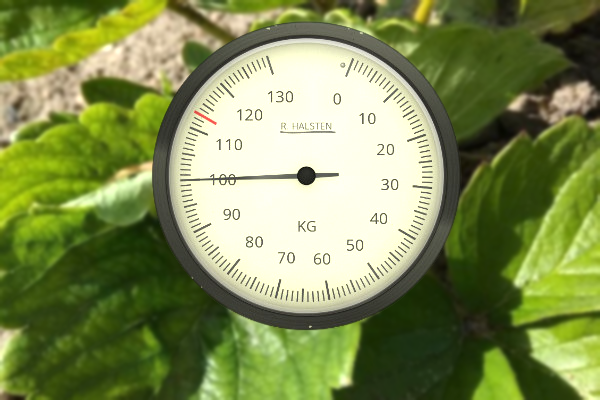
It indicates 100 kg
